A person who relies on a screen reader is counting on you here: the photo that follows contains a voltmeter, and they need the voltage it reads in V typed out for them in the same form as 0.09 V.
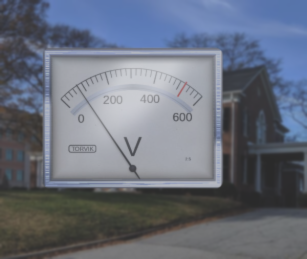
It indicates 80 V
